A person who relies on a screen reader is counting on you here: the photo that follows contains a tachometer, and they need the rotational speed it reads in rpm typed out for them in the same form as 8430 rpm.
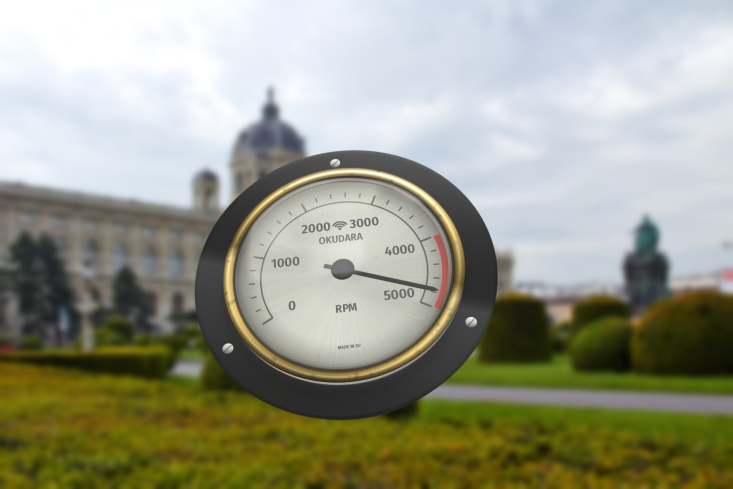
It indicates 4800 rpm
